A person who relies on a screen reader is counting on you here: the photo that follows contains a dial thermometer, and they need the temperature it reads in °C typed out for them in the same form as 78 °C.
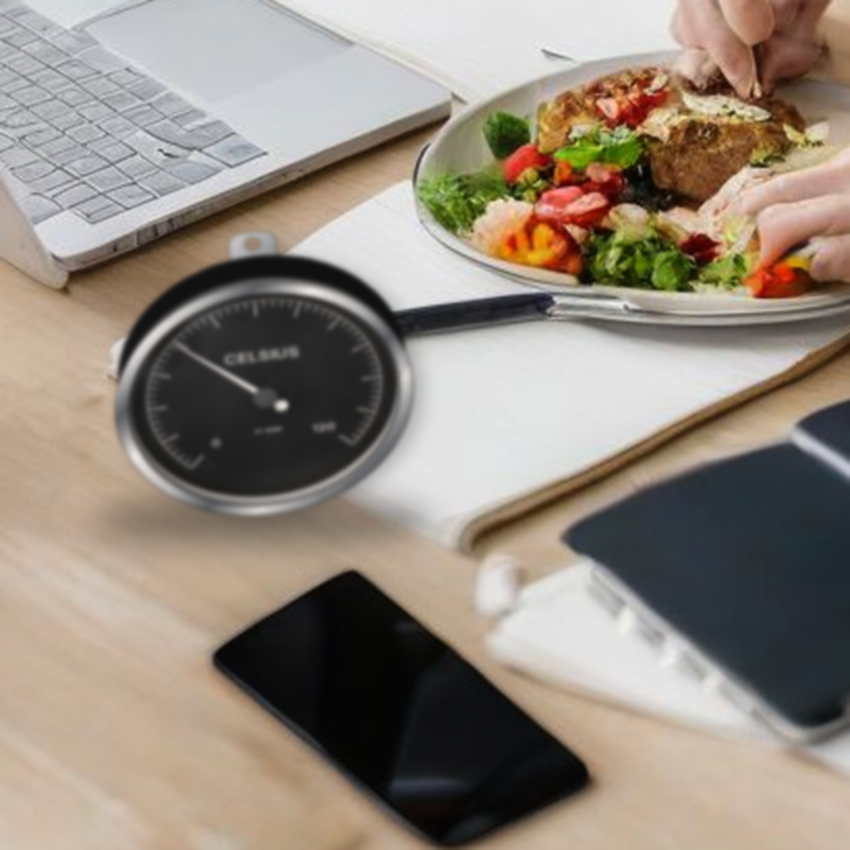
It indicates 40 °C
